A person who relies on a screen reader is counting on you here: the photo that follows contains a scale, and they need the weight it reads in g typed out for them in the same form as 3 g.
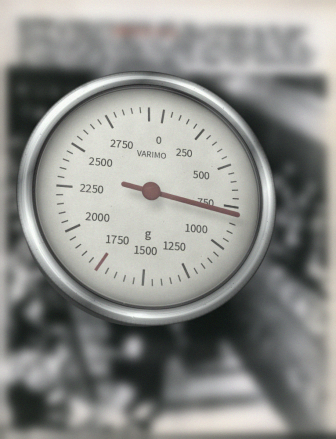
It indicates 800 g
